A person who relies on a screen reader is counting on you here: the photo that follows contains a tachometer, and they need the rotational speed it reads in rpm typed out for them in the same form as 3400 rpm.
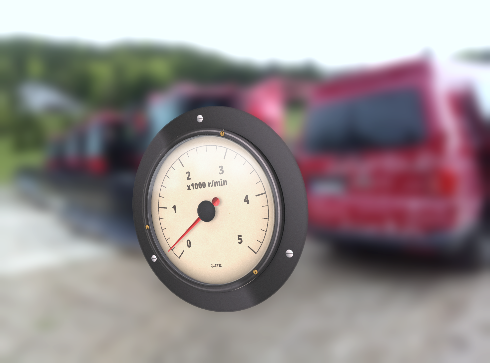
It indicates 200 rpm
